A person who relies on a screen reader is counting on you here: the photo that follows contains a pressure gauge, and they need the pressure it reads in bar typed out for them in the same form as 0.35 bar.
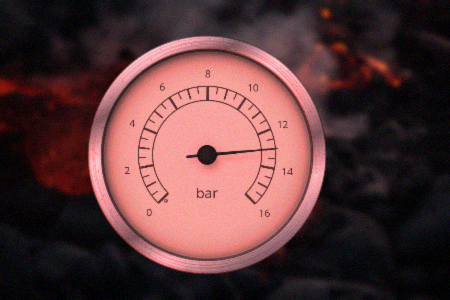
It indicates 13 bar
